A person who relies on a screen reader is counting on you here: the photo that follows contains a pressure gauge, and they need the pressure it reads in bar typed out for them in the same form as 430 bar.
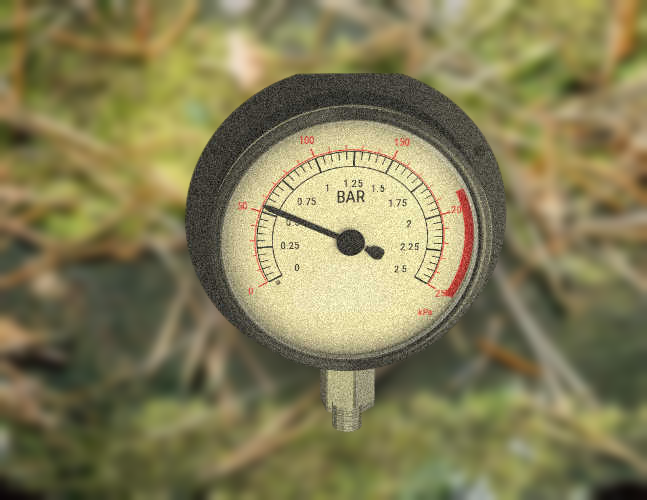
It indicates 0.55 bar
